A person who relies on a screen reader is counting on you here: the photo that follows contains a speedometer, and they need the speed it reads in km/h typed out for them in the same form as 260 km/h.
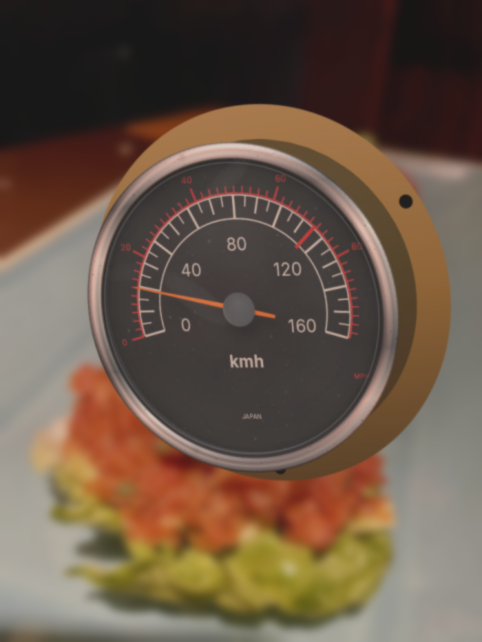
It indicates 20 km/h
